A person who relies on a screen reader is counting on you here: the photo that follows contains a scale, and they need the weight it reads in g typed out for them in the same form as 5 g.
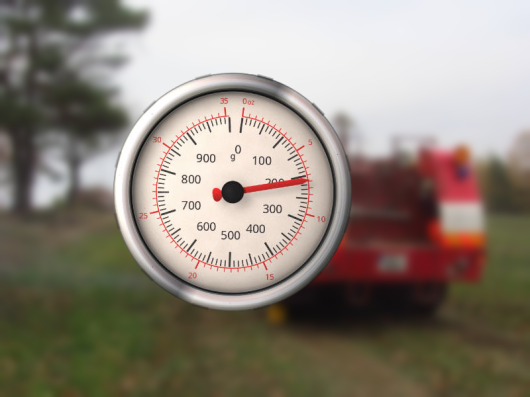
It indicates 210 g
